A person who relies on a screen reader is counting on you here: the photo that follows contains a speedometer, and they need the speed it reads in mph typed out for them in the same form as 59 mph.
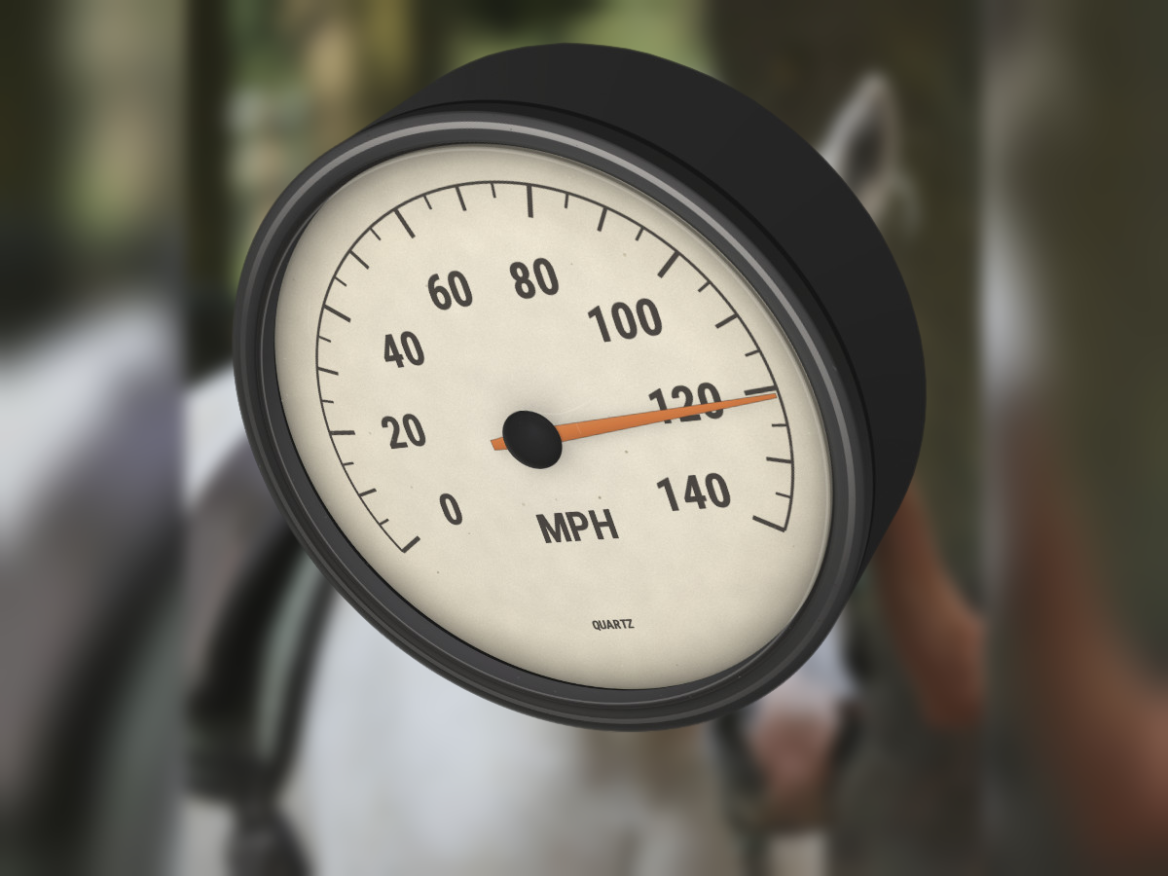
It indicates 120 mph
